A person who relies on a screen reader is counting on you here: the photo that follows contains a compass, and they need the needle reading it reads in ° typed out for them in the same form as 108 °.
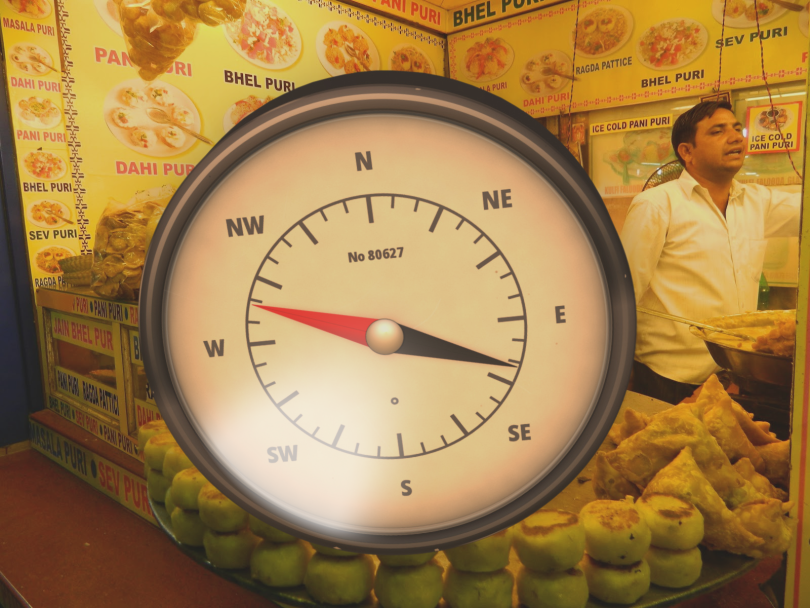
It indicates 290 °
